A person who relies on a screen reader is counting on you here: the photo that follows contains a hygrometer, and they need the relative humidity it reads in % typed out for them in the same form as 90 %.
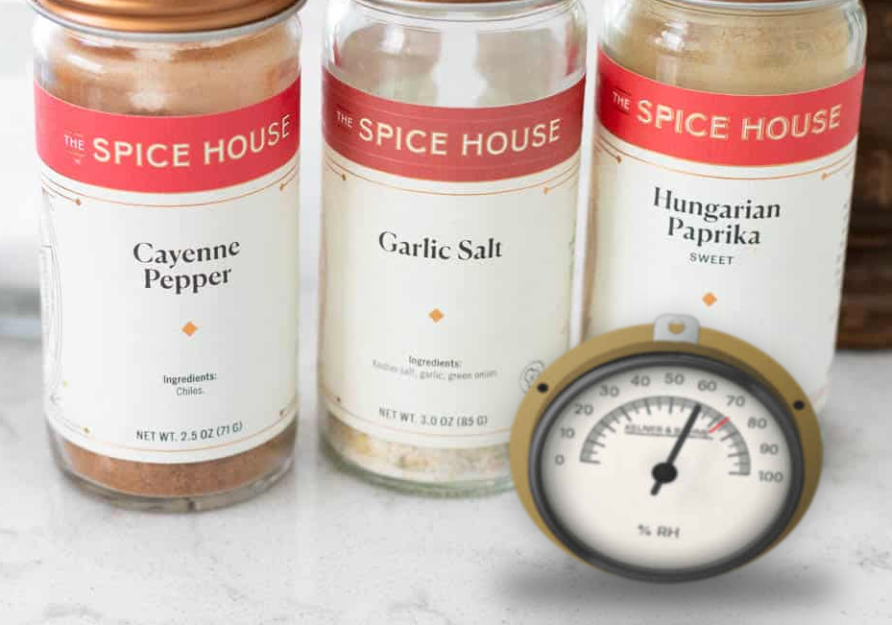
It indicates 60 %
